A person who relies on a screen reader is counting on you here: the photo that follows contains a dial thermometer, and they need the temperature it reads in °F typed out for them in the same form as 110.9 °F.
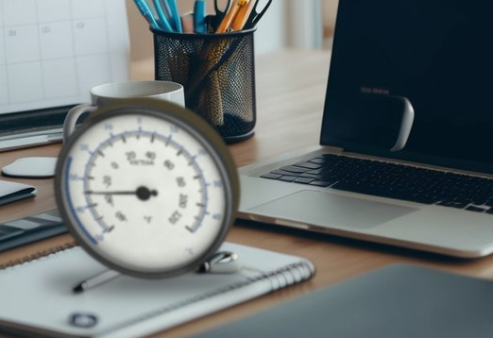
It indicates -30 °F
